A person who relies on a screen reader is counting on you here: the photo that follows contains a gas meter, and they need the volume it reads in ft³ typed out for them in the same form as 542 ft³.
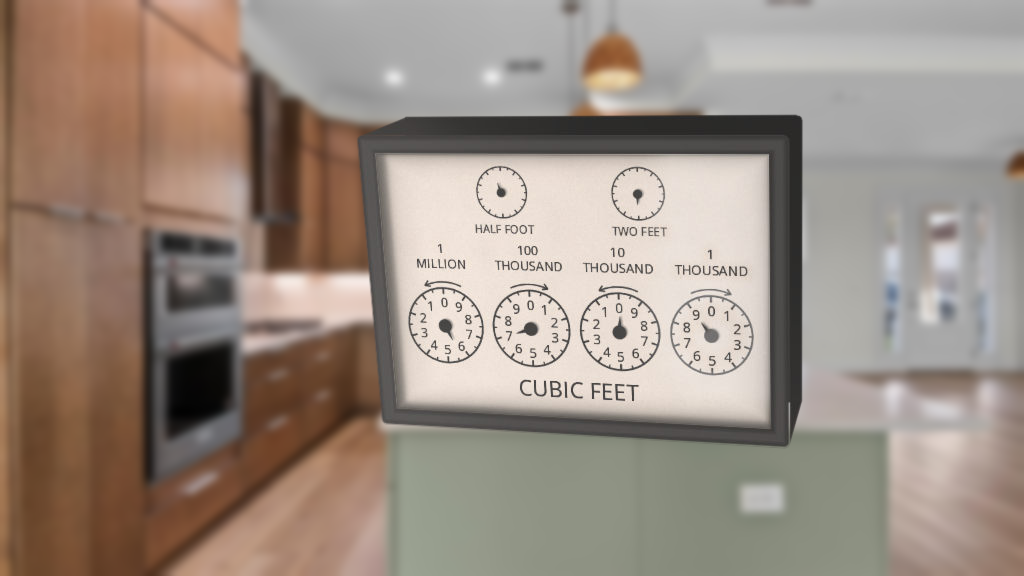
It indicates 569900 ft³
